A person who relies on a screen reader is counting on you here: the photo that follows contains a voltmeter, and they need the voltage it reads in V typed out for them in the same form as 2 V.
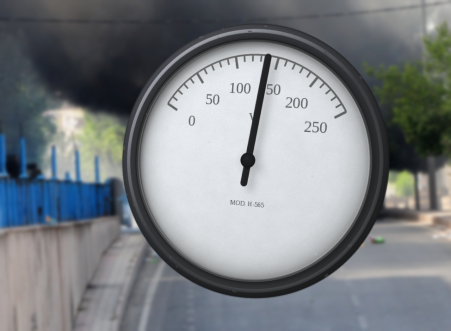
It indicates 140 V
